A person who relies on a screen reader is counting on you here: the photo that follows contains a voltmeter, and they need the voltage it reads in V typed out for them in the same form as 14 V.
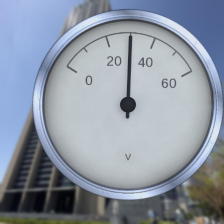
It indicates 30 V
